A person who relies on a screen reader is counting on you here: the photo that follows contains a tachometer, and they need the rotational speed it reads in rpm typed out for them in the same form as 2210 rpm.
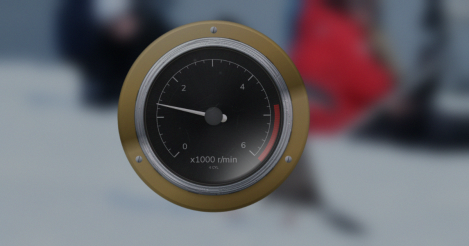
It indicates 1300 rpm
